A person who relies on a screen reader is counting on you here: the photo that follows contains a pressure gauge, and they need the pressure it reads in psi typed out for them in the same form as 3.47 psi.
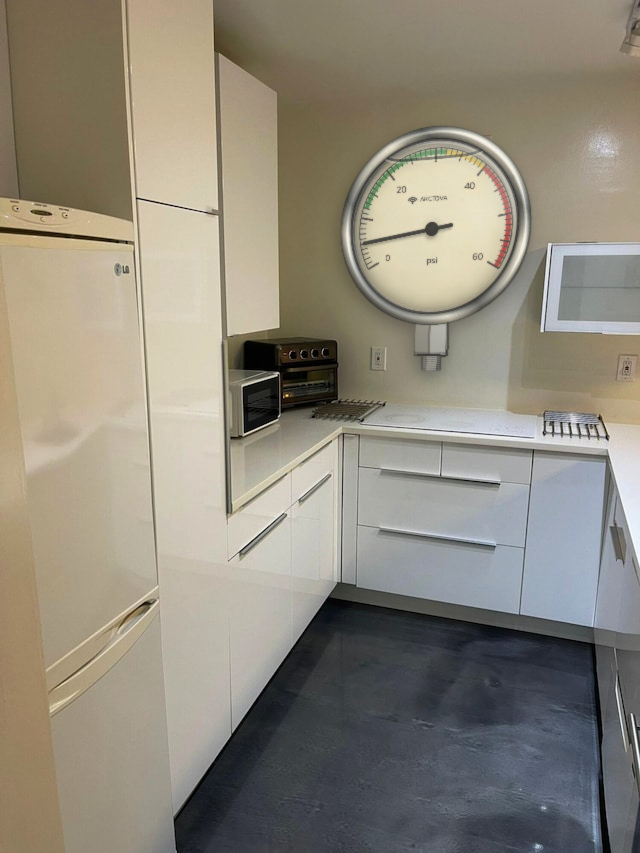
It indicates 5 psi
